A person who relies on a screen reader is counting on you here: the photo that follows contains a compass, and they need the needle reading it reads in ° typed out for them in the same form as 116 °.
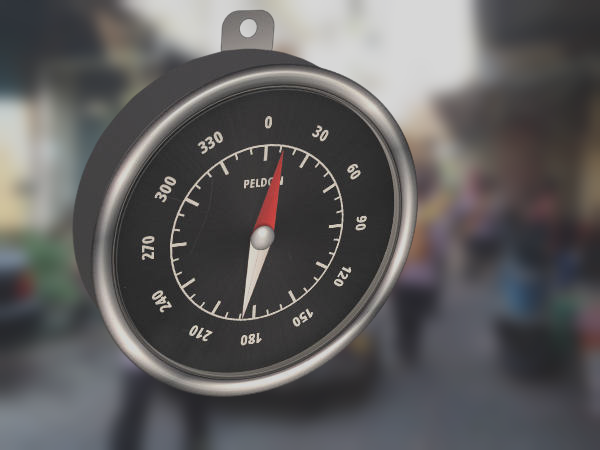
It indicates 10 °
